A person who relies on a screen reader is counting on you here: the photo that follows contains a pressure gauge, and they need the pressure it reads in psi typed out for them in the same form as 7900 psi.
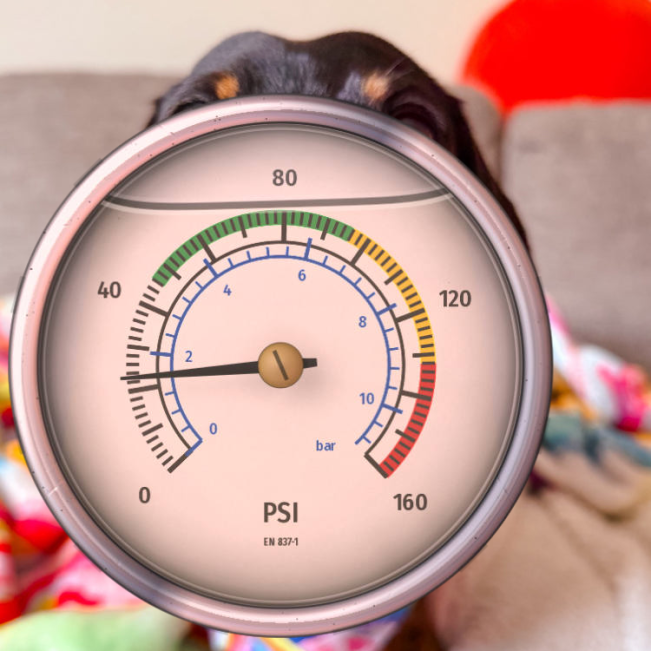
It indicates 23 psi
